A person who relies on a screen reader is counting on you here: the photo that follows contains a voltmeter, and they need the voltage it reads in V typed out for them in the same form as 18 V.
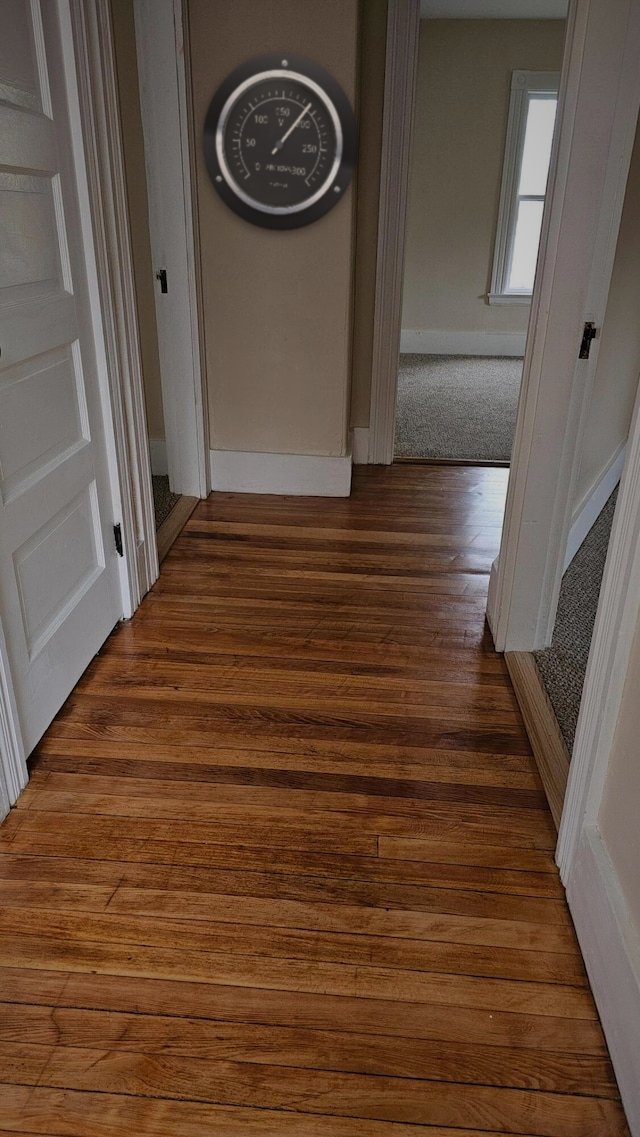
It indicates 190 V
